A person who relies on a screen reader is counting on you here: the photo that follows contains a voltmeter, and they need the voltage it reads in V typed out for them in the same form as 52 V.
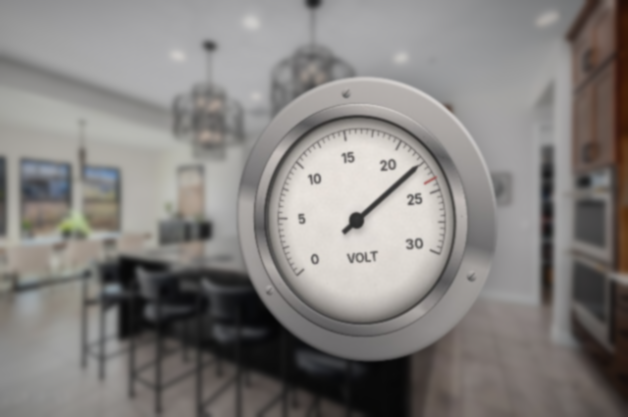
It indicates 22.5 V
